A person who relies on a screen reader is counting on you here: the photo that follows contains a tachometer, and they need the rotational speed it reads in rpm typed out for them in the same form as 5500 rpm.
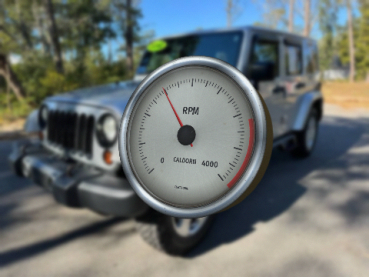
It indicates 1500 rpm
